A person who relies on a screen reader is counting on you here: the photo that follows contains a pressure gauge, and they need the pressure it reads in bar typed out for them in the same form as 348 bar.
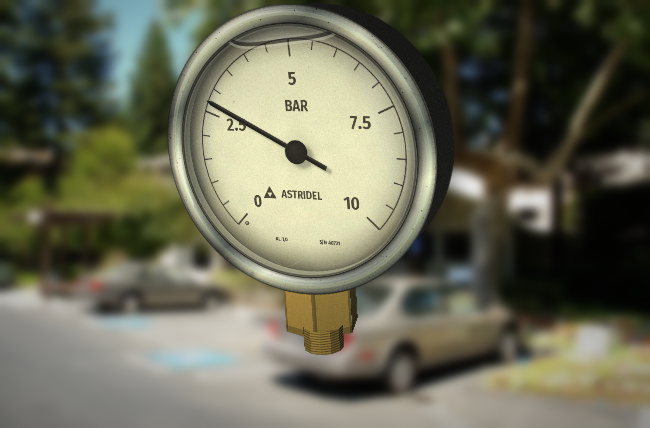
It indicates 2.75 bar
